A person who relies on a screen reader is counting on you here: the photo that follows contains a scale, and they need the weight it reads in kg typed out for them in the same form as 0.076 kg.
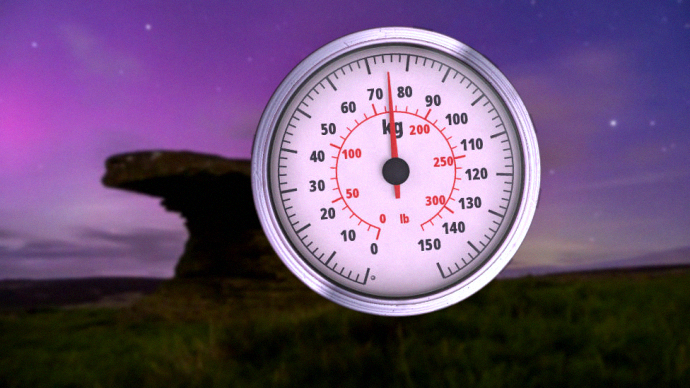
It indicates 75 kg
